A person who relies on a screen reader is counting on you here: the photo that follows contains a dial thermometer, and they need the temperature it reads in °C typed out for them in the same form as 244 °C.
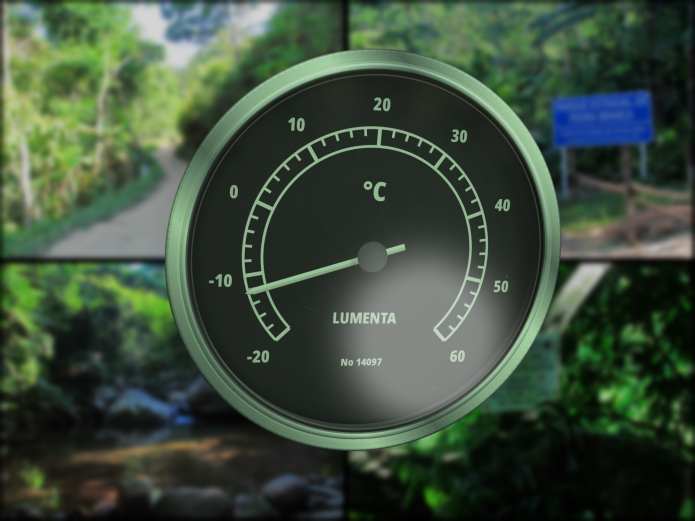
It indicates -12 °C
